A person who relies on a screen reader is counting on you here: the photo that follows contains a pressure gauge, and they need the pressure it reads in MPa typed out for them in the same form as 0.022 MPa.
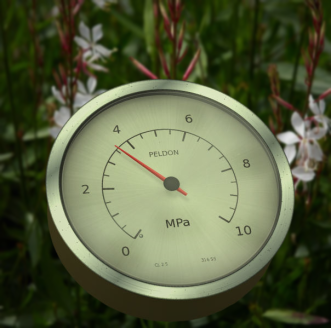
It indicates 3.5 MPa
